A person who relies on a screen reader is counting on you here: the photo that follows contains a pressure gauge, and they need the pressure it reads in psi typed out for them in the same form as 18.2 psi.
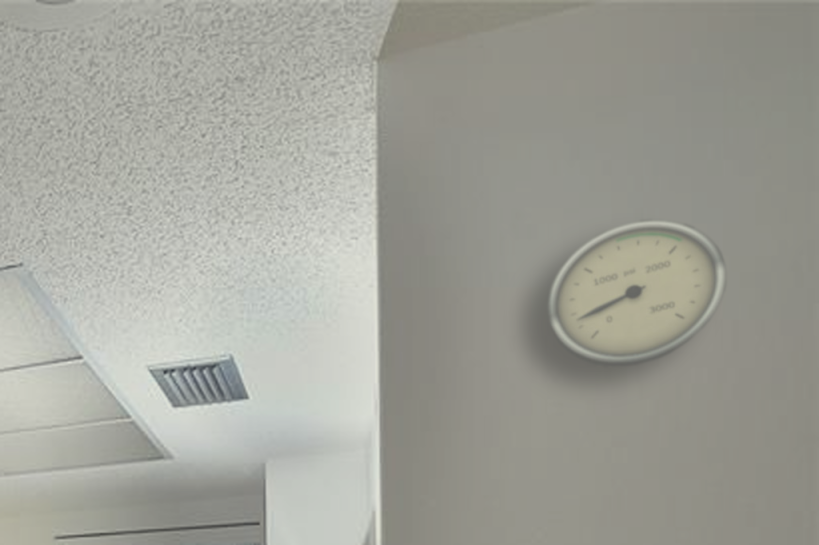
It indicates 300 psi
